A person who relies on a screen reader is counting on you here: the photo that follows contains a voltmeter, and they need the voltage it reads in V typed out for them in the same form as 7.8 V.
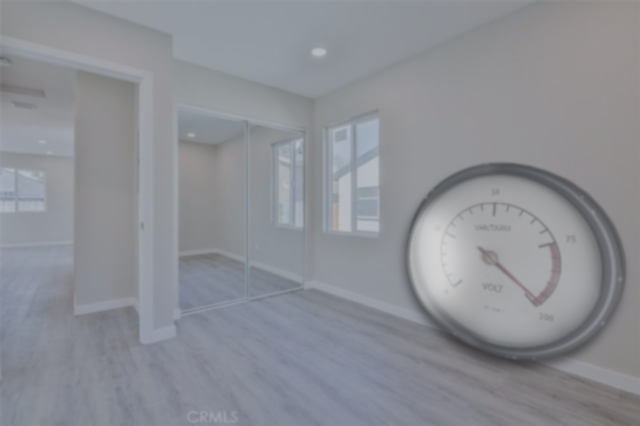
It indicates 97.5 V
